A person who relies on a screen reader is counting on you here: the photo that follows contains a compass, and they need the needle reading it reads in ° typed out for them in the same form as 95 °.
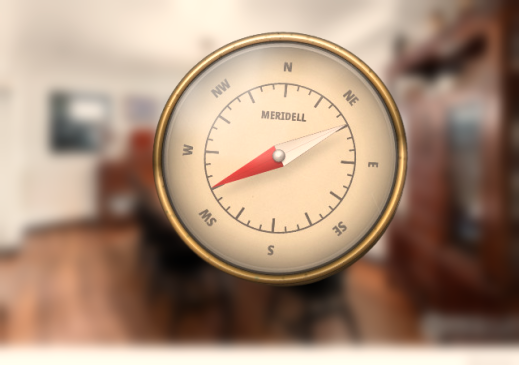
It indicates 240 °
